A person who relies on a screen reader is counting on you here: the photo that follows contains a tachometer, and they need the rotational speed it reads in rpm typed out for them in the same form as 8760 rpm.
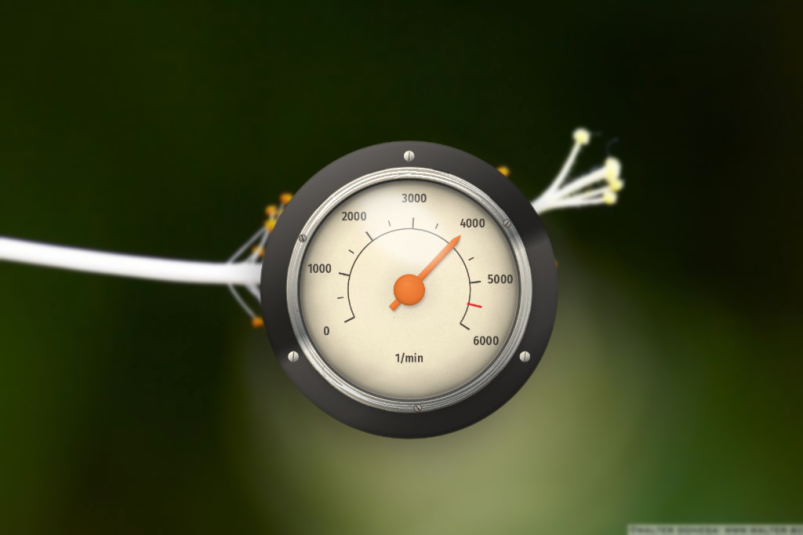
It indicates 4000 rpm
